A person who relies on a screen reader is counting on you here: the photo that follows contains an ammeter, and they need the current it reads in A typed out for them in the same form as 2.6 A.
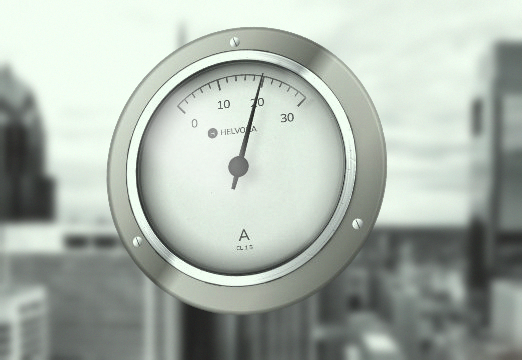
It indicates 20 A
